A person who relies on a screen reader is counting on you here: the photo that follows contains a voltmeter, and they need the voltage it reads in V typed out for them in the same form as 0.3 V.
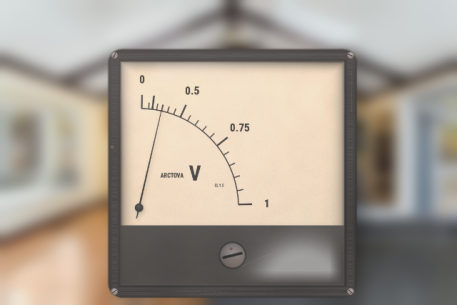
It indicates 0.35 V
